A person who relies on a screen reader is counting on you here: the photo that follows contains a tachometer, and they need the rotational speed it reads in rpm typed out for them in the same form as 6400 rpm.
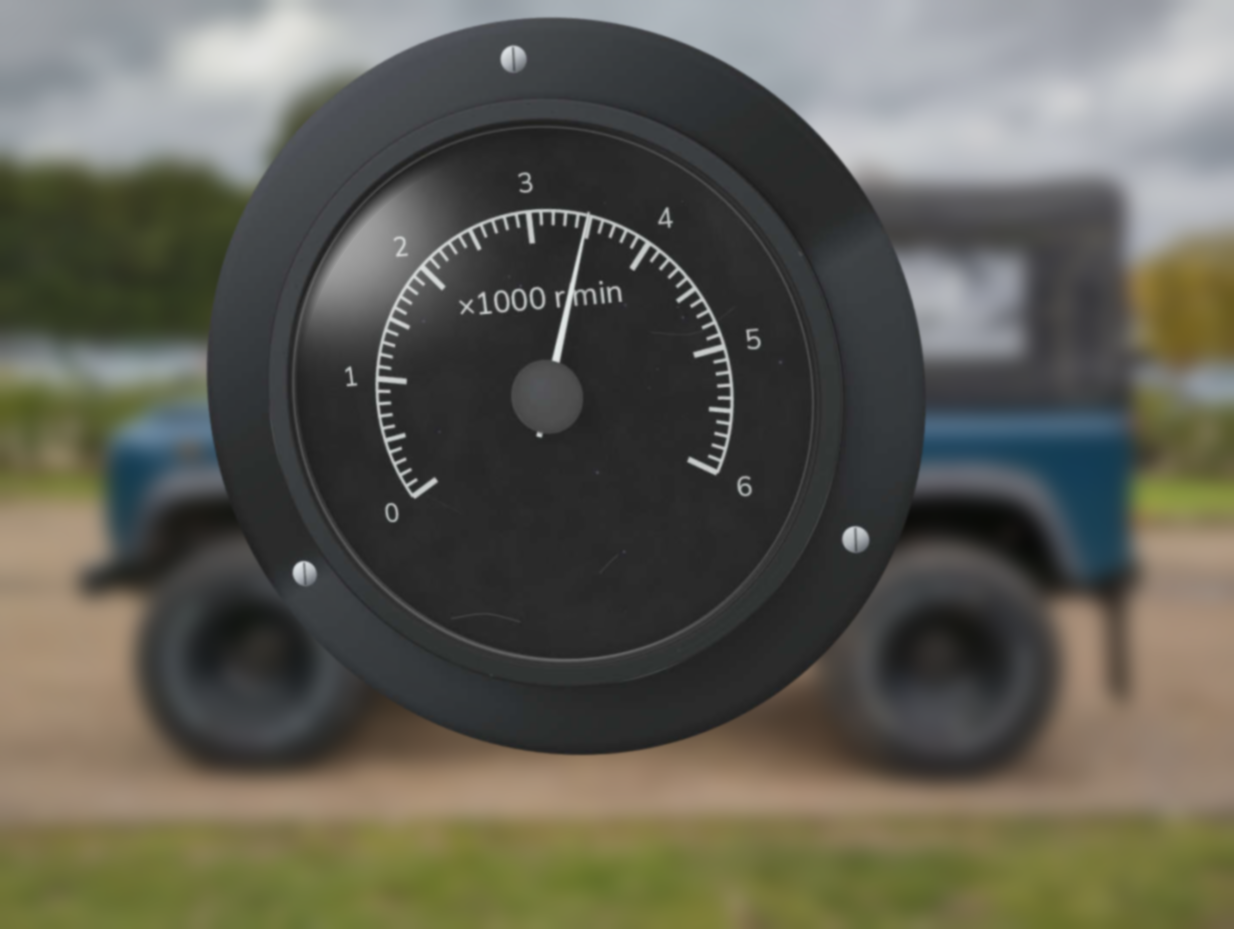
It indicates 3500 rpm
